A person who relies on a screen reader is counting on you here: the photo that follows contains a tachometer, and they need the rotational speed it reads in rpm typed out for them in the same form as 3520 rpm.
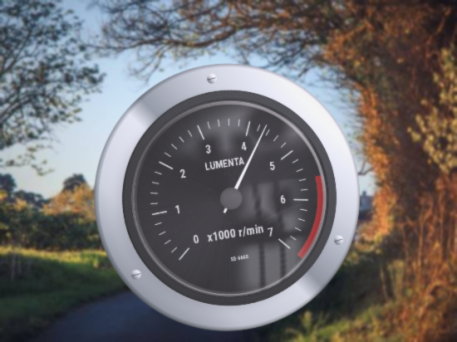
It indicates 4300 rpm
